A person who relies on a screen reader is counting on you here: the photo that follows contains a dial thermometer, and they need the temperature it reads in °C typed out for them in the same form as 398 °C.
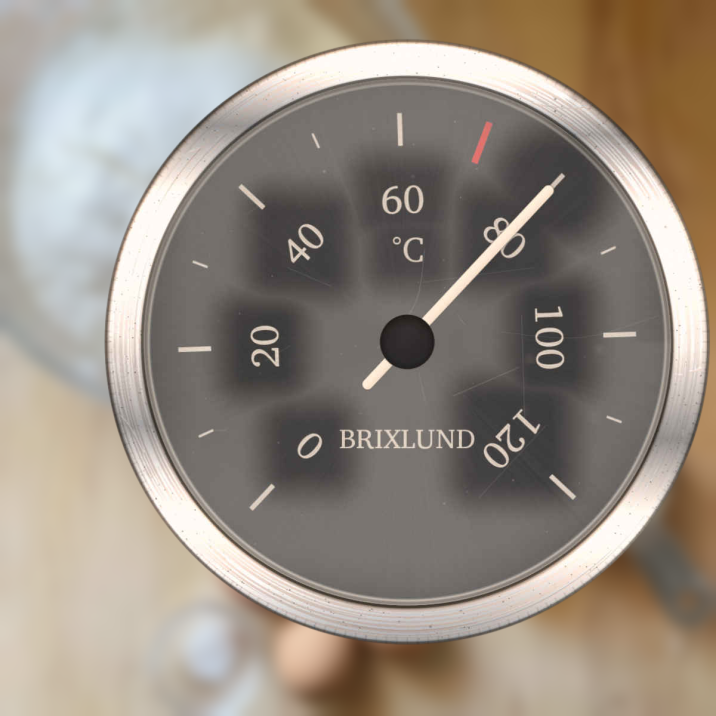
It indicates 80 °C
